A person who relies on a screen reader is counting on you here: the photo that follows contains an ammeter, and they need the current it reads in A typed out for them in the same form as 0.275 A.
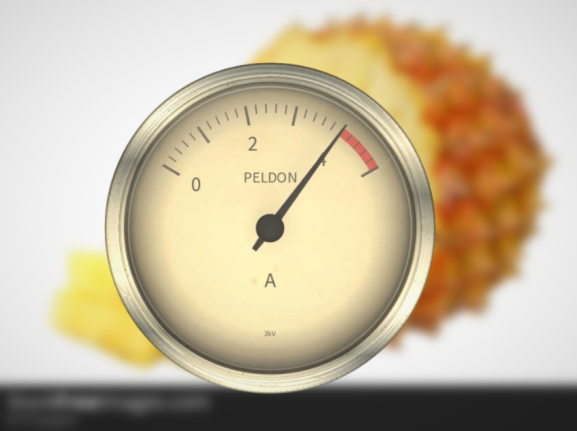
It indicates 4 A
